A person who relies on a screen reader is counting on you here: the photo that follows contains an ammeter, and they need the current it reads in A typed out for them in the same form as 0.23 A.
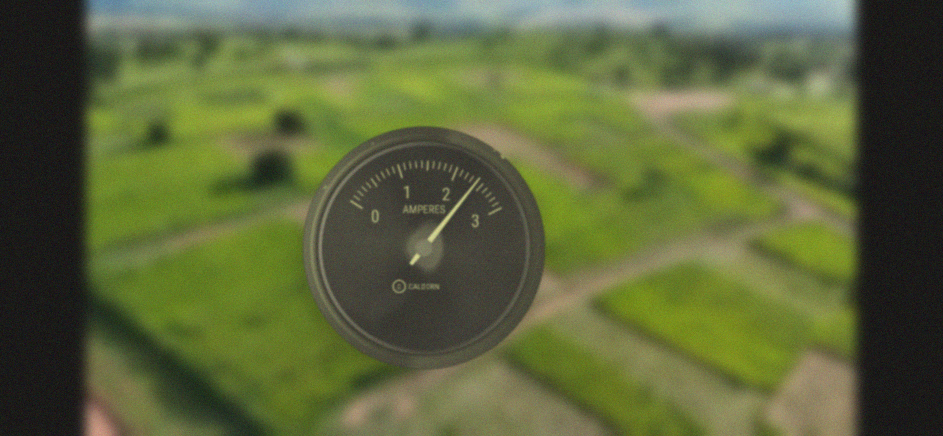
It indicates 2.4 A
